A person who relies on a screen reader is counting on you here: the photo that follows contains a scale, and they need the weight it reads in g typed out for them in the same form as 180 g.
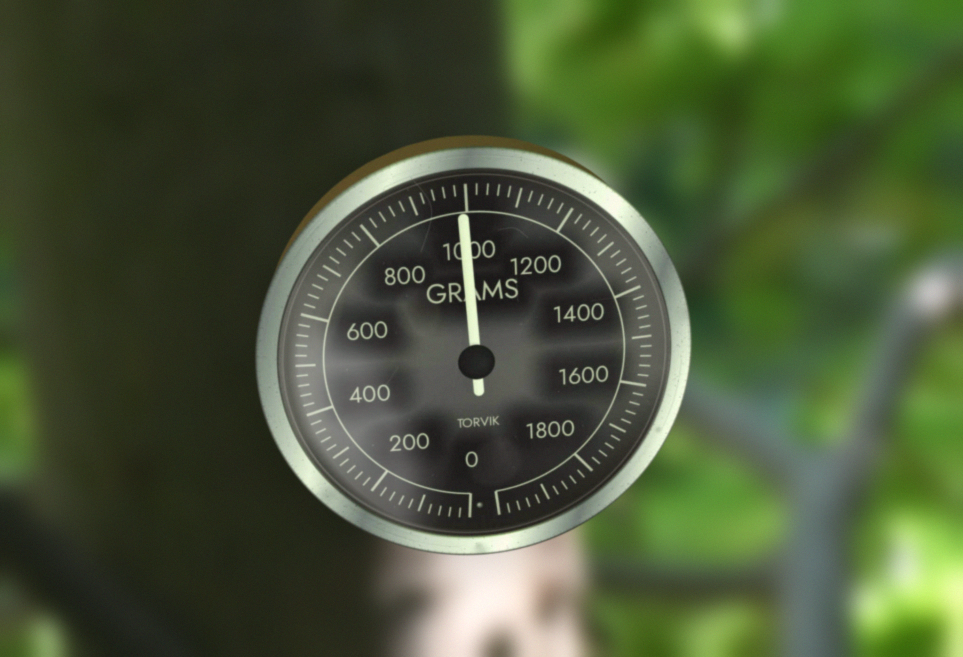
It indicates 990 g
